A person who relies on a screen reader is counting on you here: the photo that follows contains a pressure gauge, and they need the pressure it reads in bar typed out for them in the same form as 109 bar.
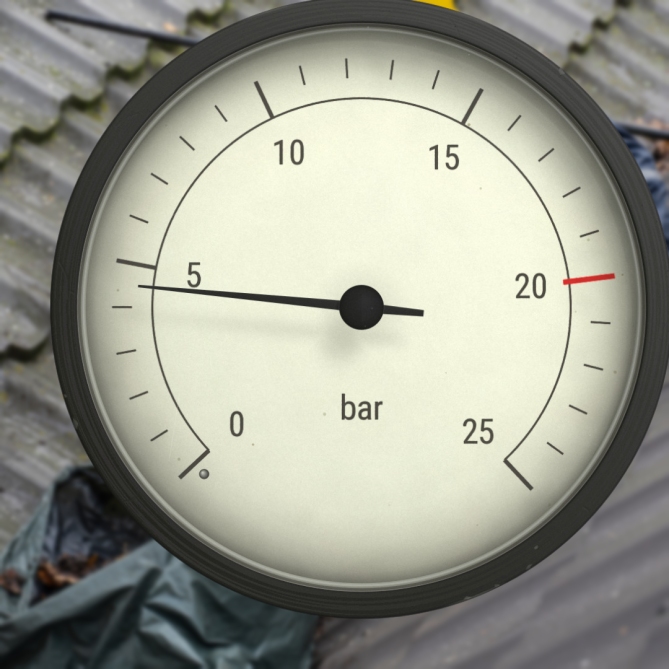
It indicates 4.5 bar
